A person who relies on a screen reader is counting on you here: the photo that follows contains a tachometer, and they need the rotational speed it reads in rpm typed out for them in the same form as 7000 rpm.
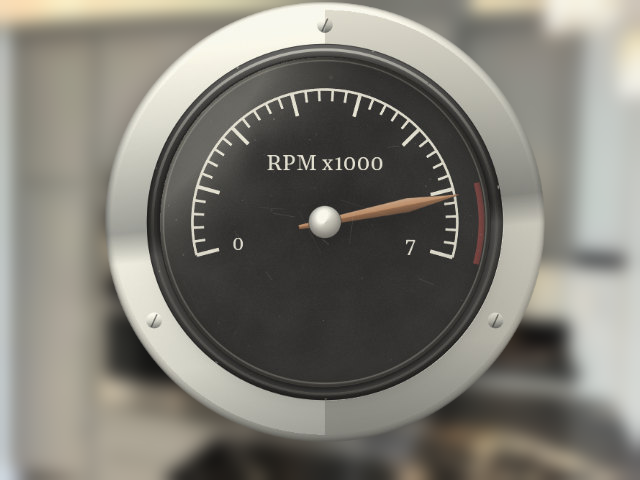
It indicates 6100 rpm
